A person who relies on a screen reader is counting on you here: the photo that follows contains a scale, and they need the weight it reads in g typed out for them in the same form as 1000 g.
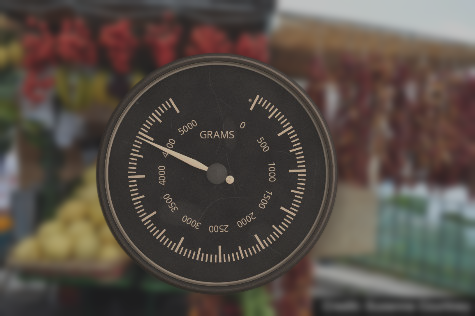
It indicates 4450 g
